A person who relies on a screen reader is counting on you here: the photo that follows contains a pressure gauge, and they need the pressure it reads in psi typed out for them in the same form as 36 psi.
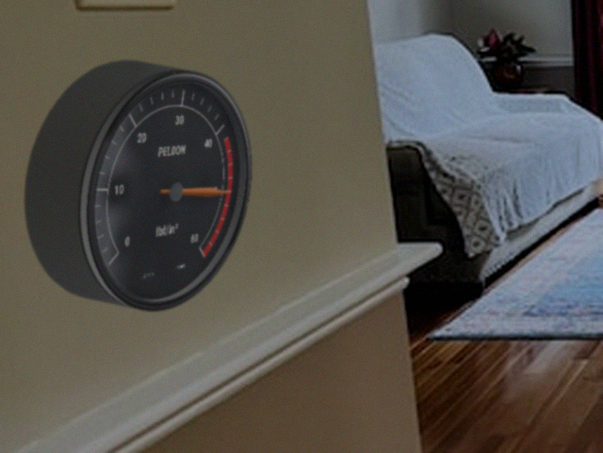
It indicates 50 psi
